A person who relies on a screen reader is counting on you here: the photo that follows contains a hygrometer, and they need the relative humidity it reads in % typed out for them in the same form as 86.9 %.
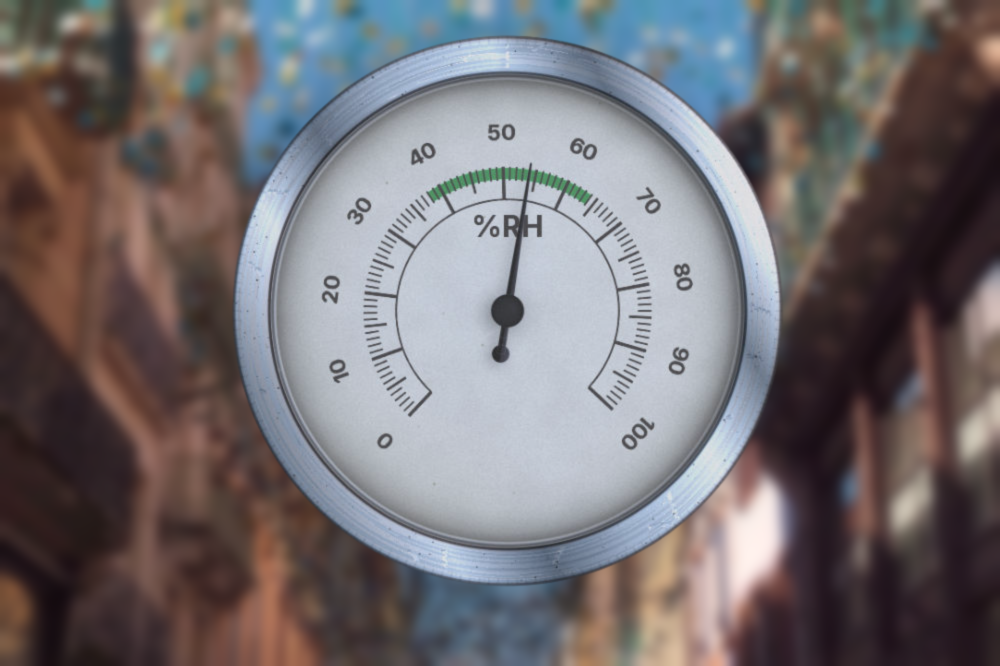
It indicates 54 %
